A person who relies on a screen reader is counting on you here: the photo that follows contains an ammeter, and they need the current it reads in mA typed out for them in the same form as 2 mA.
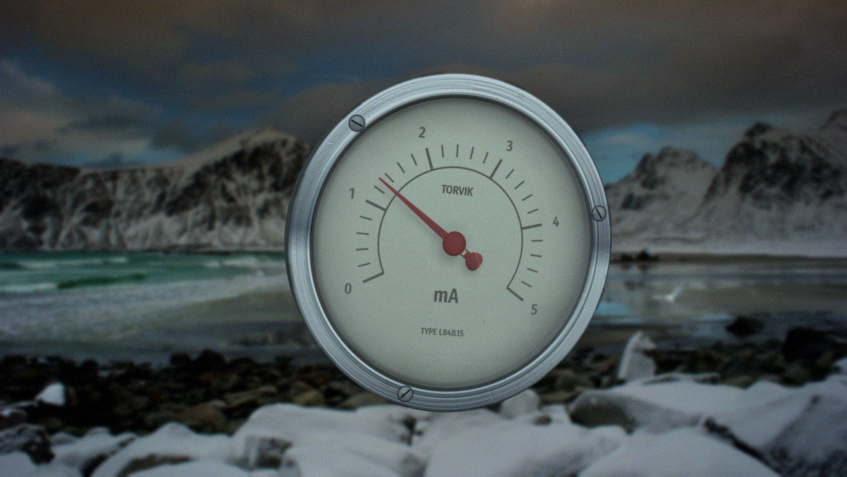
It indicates 1.3 mA
